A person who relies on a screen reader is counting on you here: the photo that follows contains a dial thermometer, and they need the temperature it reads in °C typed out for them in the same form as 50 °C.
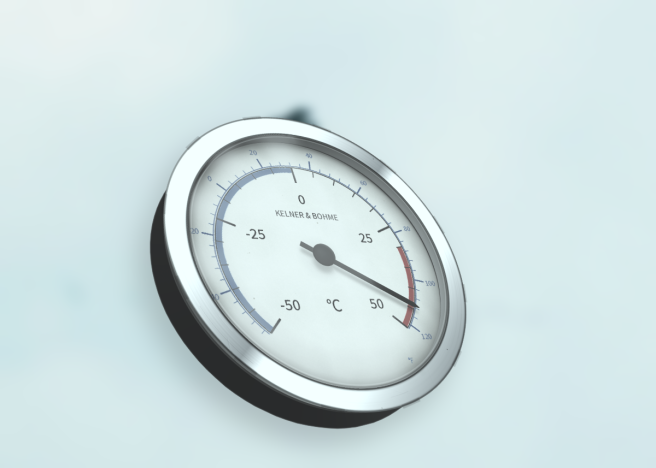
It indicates 45 °C
